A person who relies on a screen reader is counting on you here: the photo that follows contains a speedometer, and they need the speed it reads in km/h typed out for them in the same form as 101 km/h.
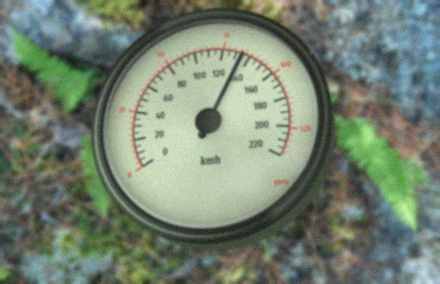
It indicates 135 km/h
